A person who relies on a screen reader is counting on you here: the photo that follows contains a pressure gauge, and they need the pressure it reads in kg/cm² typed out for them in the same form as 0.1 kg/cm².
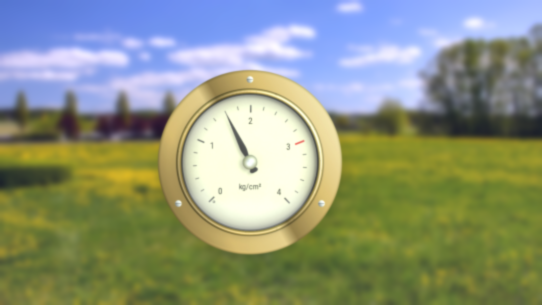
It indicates 1.6 kg/cm²
